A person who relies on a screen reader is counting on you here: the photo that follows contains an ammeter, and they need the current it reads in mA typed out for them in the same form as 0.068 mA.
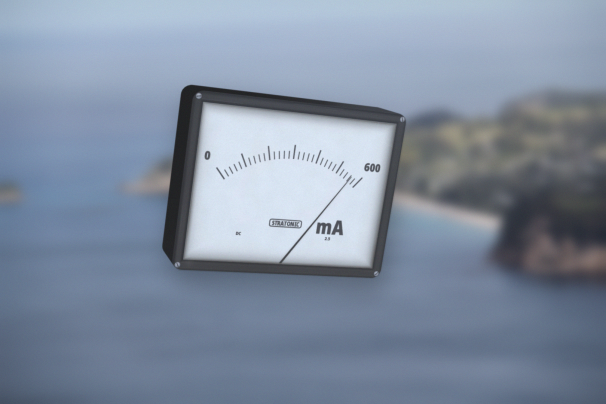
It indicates 560 mA
